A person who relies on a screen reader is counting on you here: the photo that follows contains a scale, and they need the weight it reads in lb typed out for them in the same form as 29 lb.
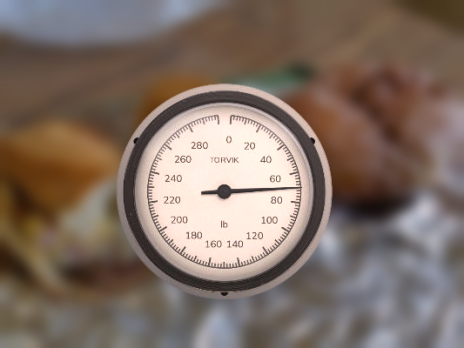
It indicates 70 lb
